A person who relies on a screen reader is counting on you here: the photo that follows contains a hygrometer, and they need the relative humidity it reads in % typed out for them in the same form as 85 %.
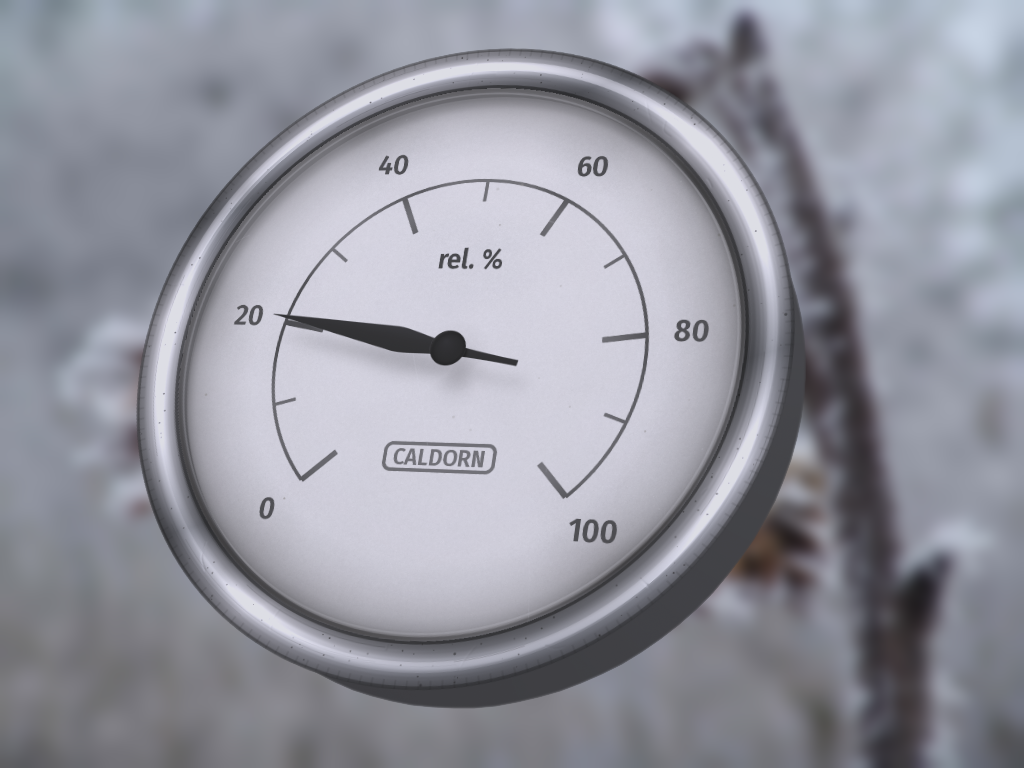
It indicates 20 %
